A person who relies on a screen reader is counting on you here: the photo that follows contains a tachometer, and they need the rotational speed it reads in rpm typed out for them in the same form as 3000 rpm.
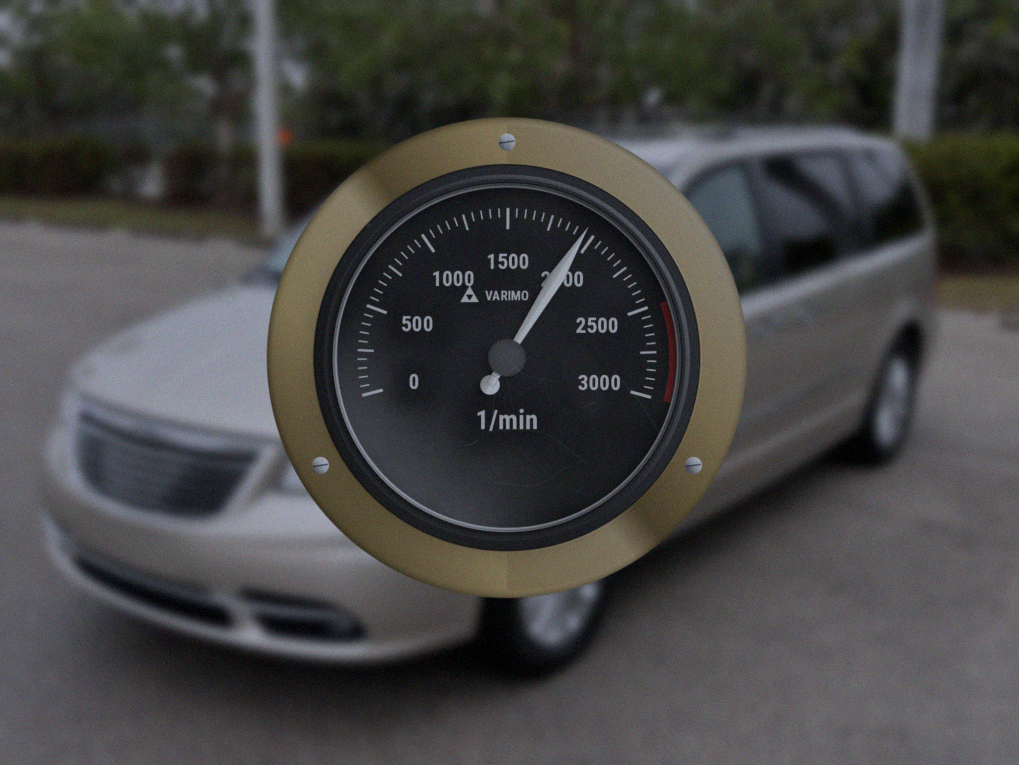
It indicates 1950 rpm
